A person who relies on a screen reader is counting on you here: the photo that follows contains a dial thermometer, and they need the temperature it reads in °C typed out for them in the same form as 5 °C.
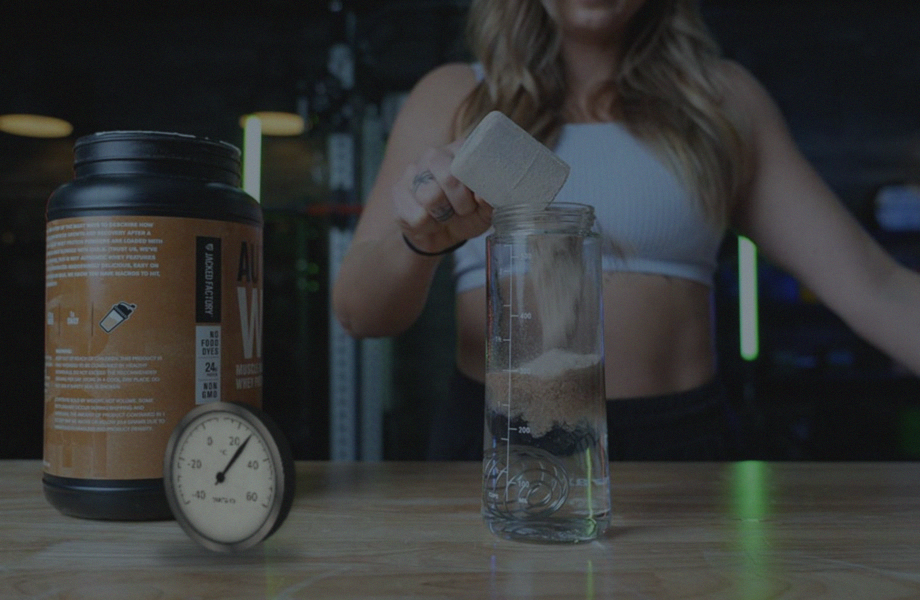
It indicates 28 °C
